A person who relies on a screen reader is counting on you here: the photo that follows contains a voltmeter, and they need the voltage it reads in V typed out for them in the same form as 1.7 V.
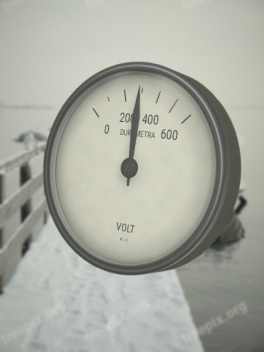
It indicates 300 V
